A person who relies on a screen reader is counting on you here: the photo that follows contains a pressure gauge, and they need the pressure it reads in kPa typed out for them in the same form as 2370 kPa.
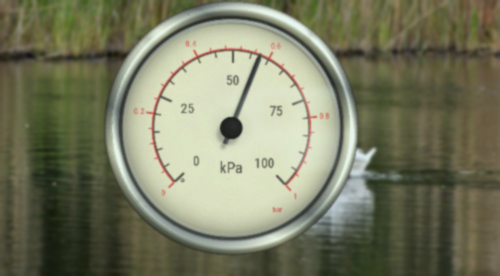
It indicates 57.5 kPa
